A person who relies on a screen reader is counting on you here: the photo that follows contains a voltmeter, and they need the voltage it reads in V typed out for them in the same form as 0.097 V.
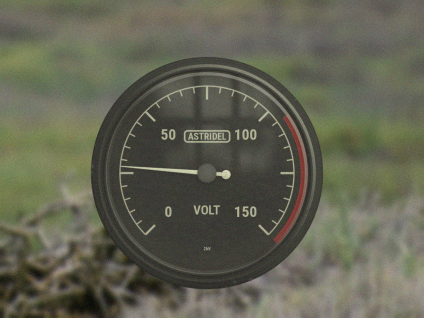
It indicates 27.5 V
